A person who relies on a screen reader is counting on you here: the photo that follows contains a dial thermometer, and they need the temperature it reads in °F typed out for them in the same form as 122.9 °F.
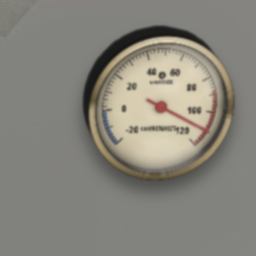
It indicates 110 °F
